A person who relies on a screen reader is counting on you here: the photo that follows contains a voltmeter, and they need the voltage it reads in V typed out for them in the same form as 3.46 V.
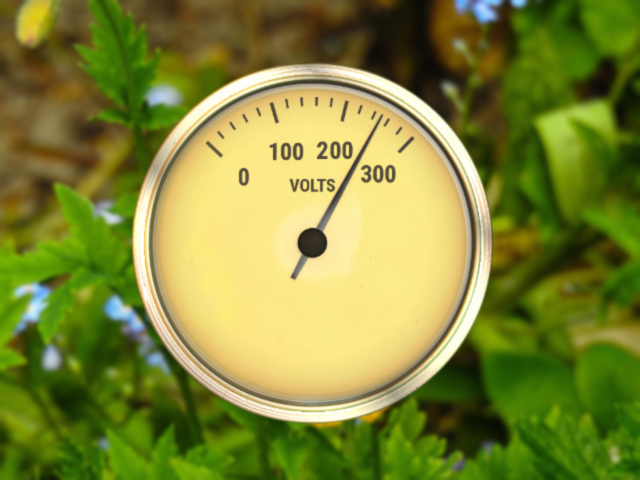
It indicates 250 V
